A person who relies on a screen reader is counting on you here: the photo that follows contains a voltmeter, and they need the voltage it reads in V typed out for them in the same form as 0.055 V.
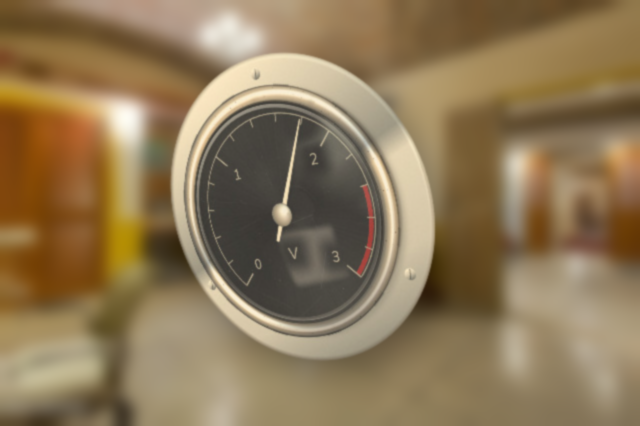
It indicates 1.8 V
